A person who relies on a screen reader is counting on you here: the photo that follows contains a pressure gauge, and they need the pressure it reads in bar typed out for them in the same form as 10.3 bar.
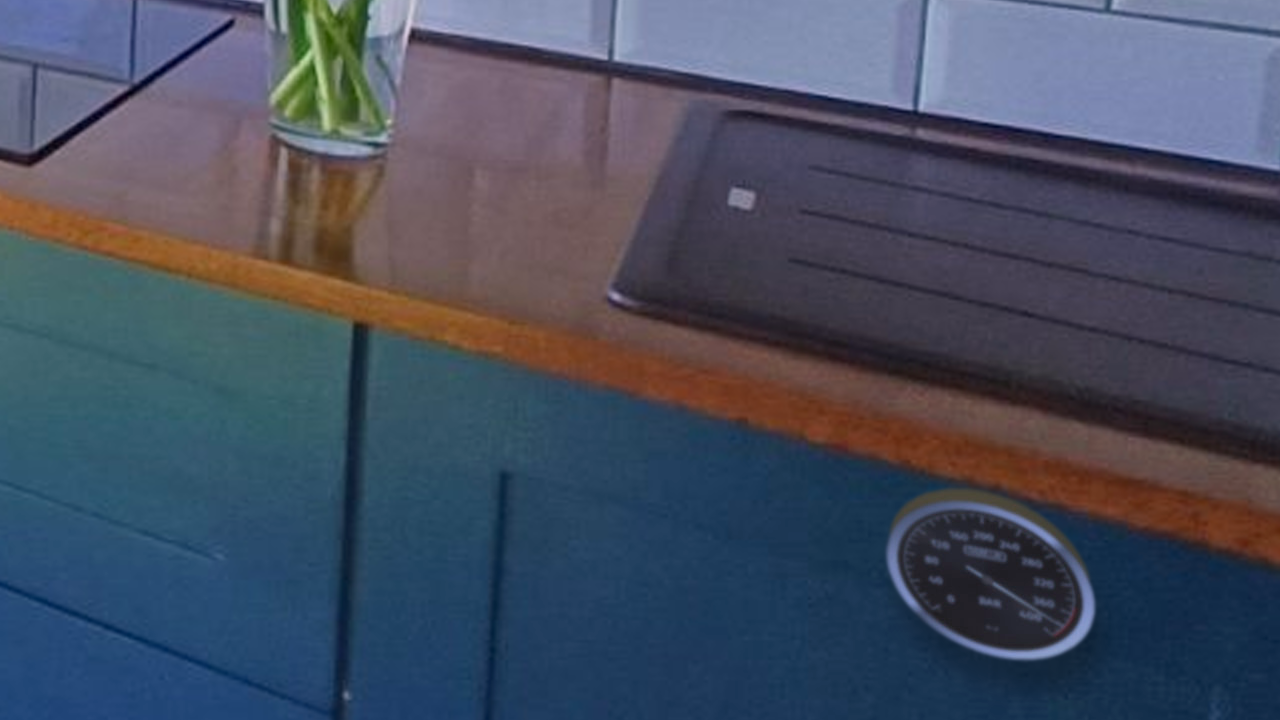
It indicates 380 bar
